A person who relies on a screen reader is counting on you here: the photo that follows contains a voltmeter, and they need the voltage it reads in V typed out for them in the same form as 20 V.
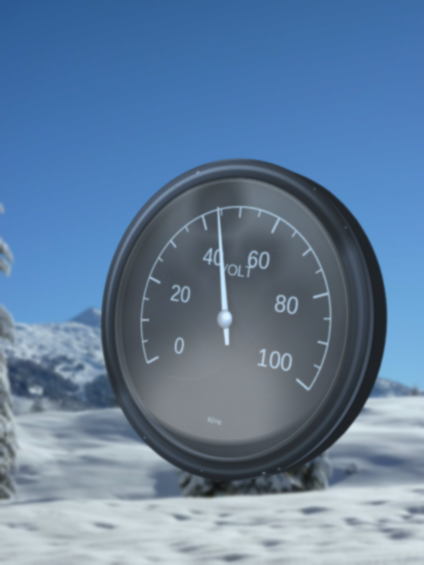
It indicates 45 V
